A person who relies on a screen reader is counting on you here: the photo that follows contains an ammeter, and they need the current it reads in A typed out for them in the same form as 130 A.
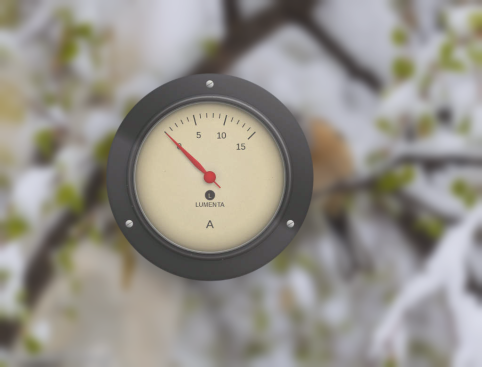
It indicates 0 A
